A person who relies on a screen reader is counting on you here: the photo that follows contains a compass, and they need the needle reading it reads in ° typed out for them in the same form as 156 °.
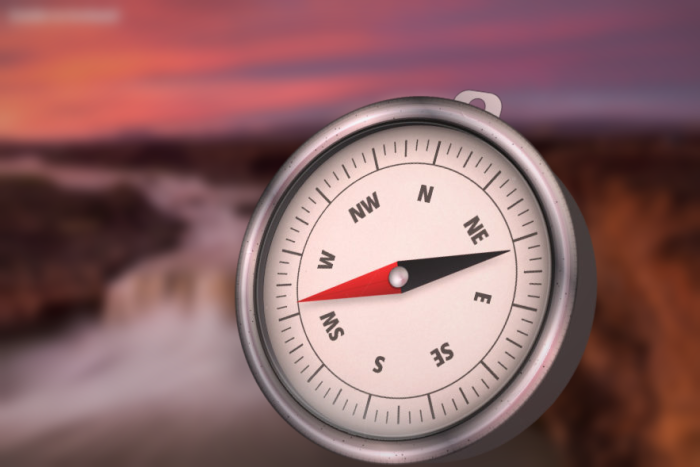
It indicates 245 °
